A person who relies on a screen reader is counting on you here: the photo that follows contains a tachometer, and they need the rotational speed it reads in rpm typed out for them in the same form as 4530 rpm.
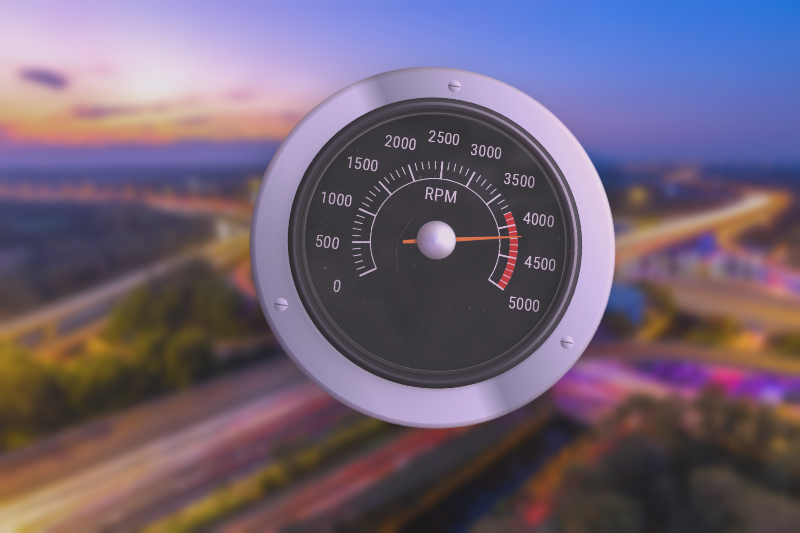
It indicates 4200 rpm
